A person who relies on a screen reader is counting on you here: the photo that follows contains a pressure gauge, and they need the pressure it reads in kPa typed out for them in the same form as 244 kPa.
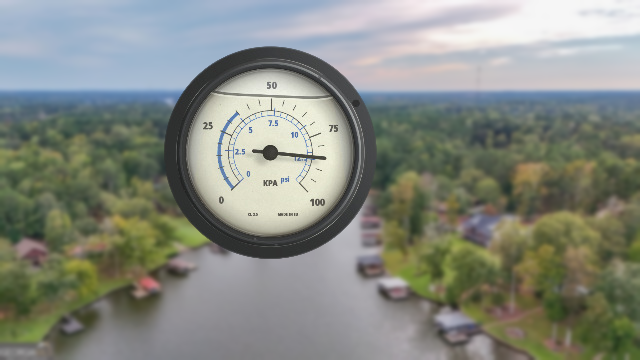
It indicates 85 kPa
